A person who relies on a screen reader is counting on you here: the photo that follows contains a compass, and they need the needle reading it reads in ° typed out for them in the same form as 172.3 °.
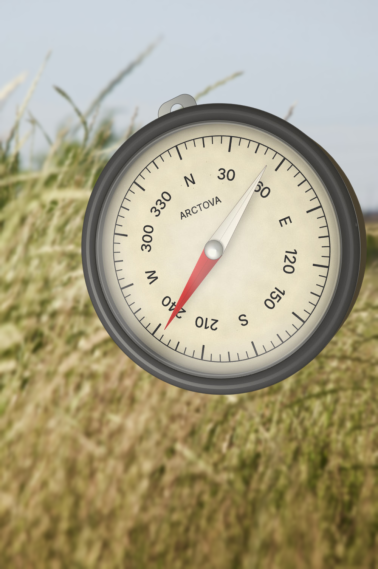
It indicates 235 °
